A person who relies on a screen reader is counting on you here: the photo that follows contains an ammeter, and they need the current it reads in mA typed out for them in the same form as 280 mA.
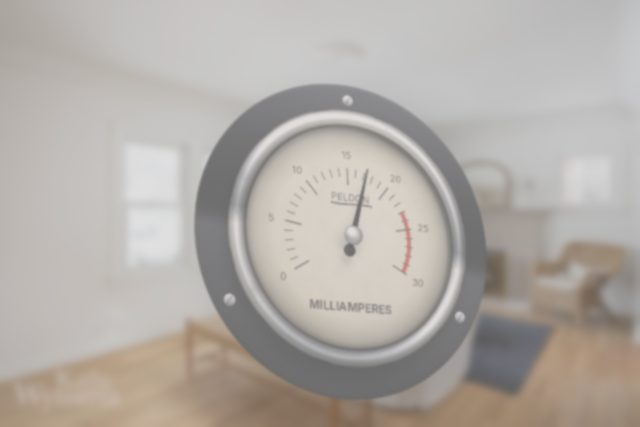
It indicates 17 mA
